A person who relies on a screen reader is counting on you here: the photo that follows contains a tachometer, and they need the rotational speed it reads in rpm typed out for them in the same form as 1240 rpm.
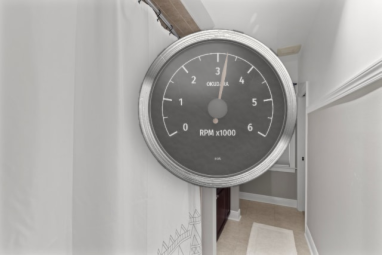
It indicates 3250 rpm
